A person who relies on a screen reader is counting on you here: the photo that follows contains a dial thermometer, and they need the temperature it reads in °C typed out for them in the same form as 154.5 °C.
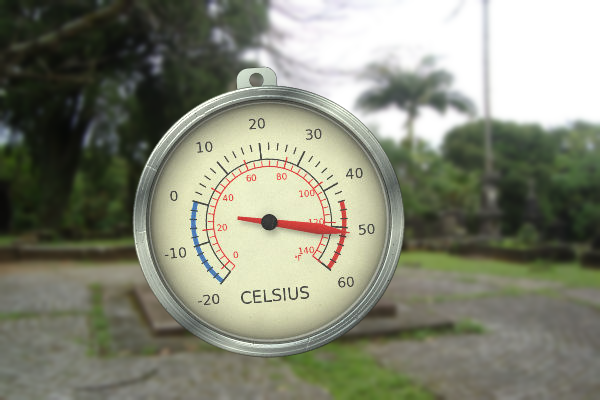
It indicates 51 °C
